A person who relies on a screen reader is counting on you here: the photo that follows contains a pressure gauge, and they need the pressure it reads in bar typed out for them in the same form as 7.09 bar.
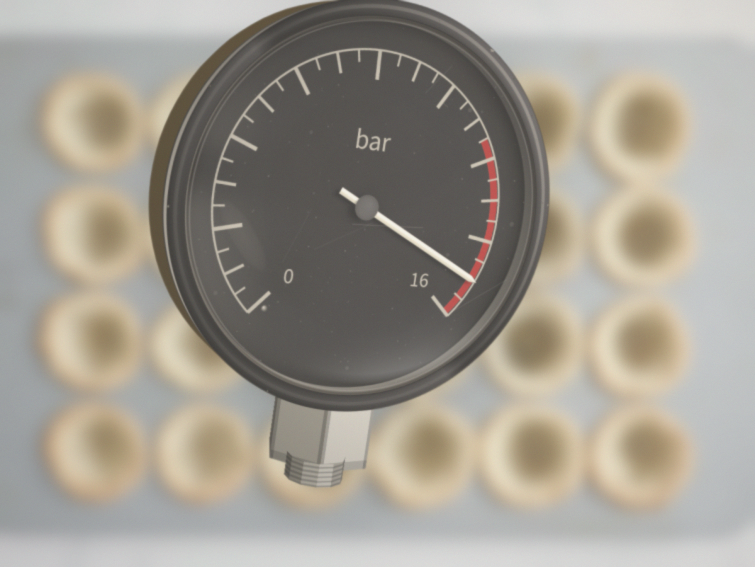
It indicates 15 bar
